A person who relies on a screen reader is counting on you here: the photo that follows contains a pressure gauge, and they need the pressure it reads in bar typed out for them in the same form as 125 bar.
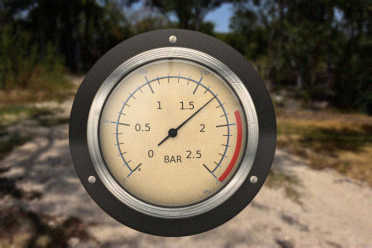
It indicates 1.7 bar
